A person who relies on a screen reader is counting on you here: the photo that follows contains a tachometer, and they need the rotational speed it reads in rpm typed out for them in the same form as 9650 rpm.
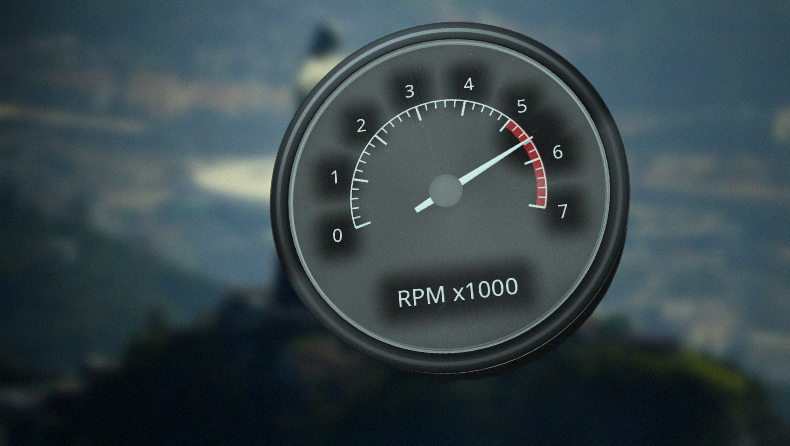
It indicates 5600 rpm
